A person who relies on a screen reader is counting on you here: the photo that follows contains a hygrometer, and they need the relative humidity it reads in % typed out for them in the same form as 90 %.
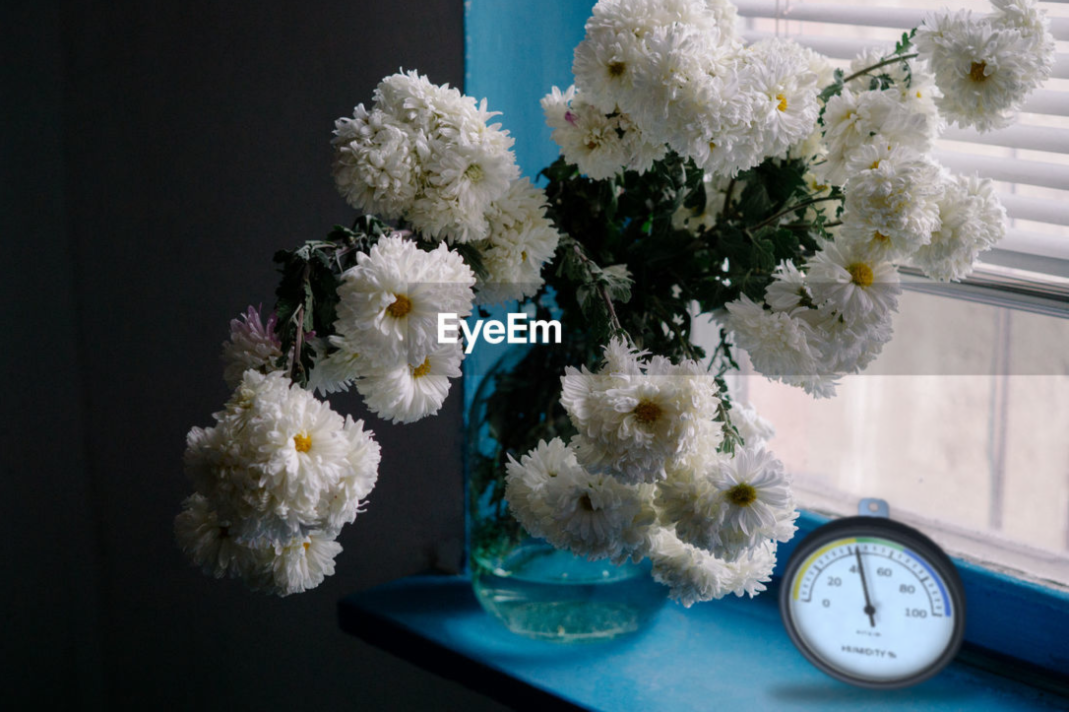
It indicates 44 %
